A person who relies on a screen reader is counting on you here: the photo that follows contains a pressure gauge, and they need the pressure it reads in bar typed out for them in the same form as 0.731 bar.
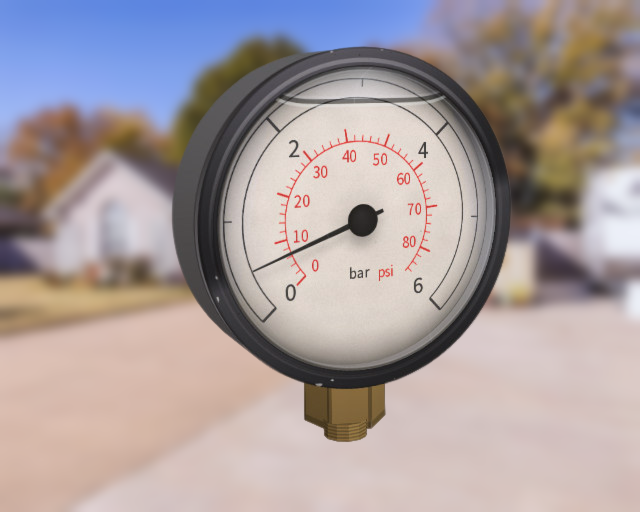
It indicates 0.5 bar
